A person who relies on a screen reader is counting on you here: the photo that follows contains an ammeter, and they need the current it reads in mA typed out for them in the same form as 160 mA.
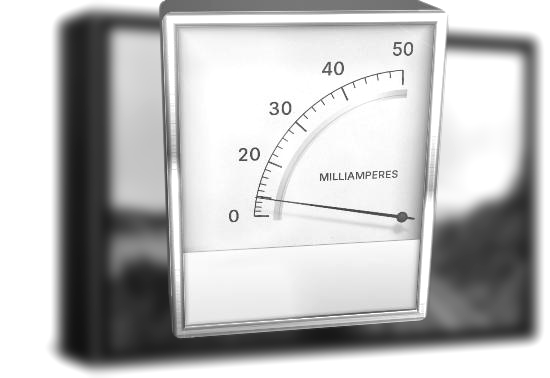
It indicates 10 mA
